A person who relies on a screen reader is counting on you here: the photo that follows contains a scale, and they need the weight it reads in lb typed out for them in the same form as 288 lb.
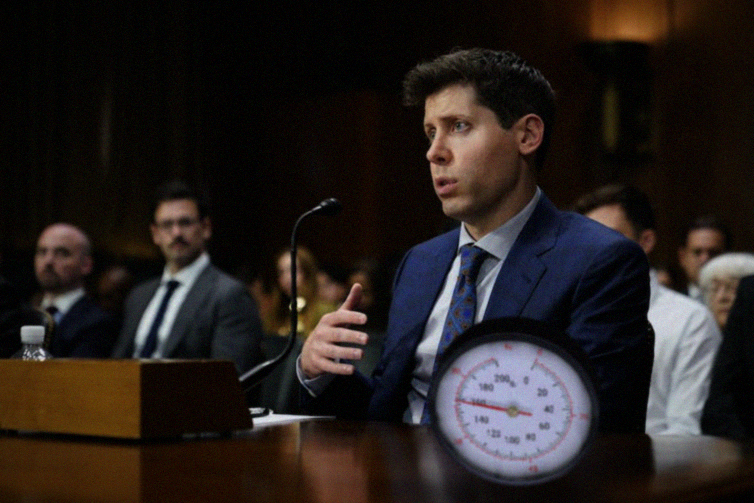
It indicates 160 lb
